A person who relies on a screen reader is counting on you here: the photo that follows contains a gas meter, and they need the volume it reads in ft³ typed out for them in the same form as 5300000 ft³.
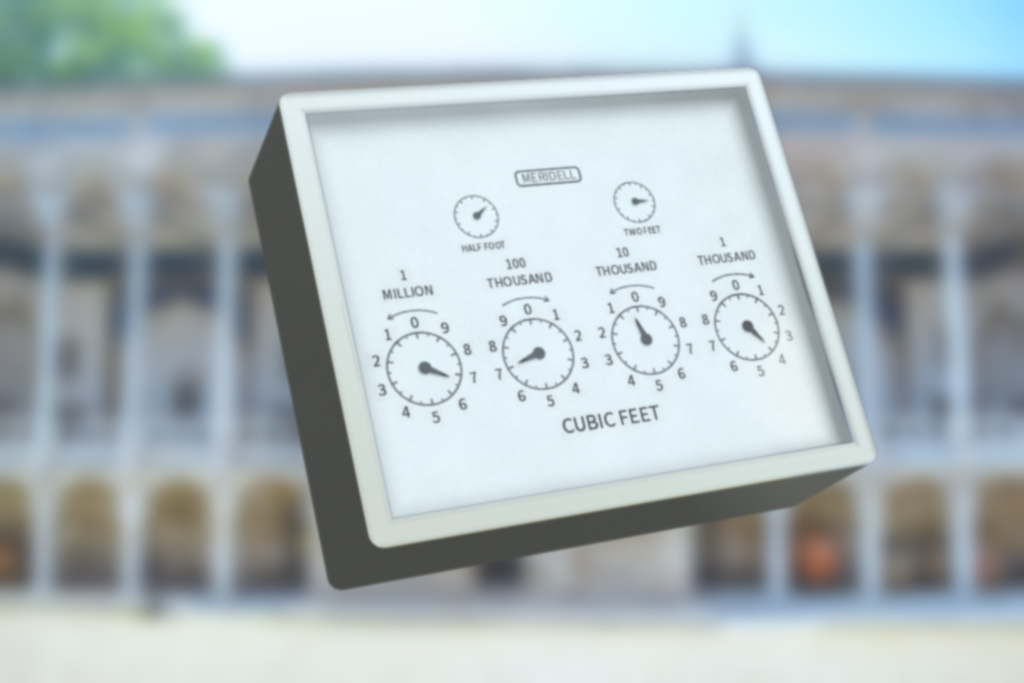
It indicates 670400 ft³
